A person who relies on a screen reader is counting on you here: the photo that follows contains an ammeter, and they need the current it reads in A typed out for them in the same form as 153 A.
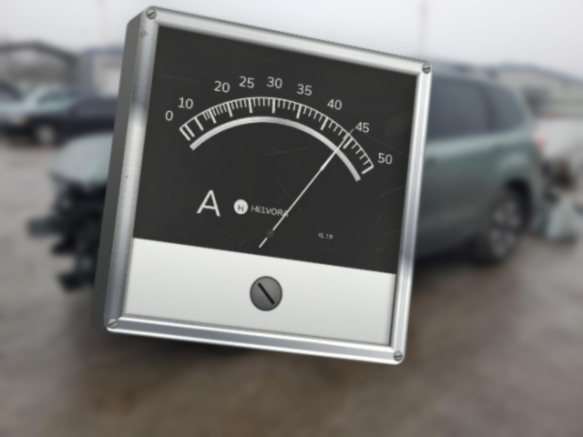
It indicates 44 A
